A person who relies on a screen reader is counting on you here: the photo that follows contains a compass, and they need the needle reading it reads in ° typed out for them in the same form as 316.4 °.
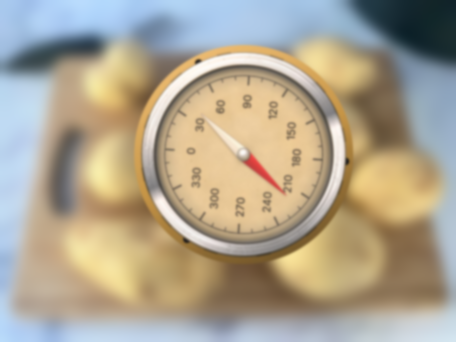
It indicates 220 °
